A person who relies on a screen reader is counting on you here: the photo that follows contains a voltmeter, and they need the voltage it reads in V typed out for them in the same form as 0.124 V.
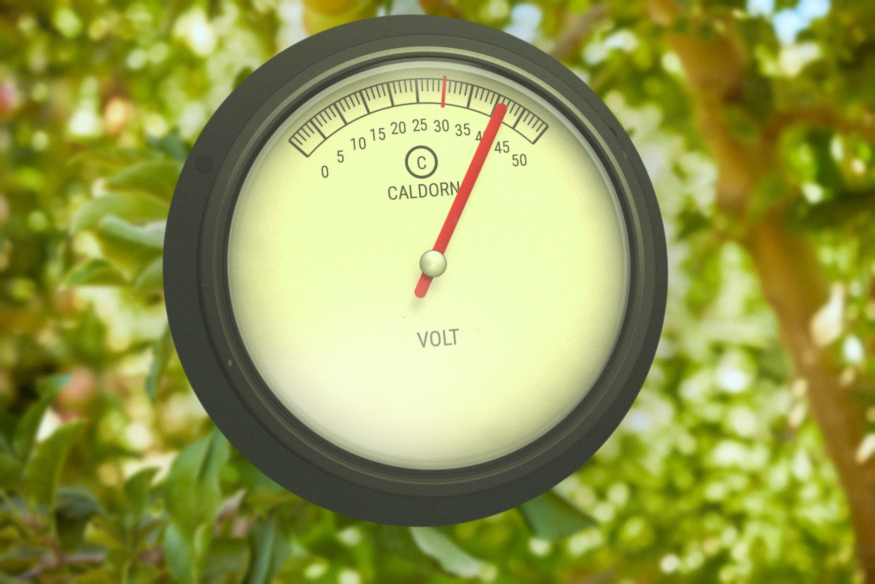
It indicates 41 V
